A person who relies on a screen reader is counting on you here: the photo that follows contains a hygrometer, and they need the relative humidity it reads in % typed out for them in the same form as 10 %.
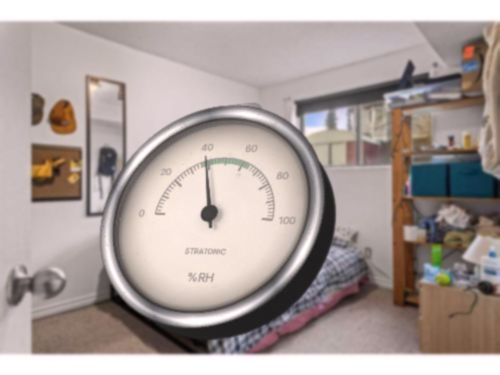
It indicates 40 %
